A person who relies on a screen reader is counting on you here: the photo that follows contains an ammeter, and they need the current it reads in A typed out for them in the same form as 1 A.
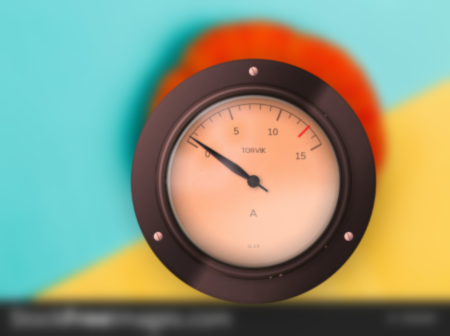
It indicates 0.5 A
